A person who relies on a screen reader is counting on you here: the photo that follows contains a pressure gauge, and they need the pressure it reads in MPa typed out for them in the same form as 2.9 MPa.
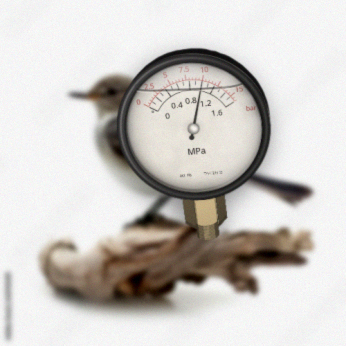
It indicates 1 MPa
